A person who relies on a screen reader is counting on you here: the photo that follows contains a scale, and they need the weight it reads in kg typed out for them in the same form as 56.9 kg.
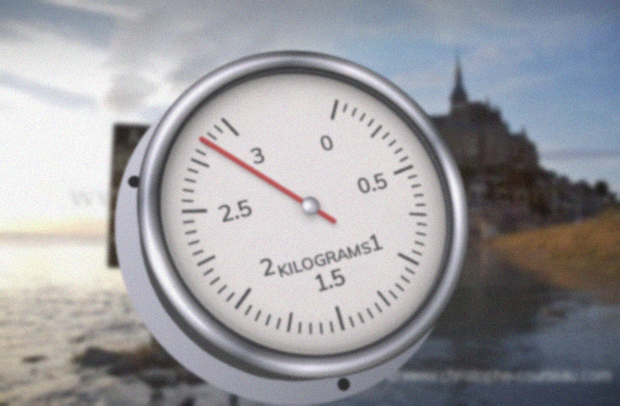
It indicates 2.85 kg
